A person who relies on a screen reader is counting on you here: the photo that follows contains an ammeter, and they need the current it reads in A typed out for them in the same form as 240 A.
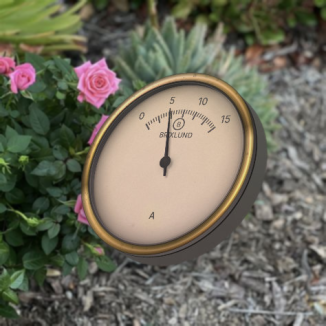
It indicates 5 A
